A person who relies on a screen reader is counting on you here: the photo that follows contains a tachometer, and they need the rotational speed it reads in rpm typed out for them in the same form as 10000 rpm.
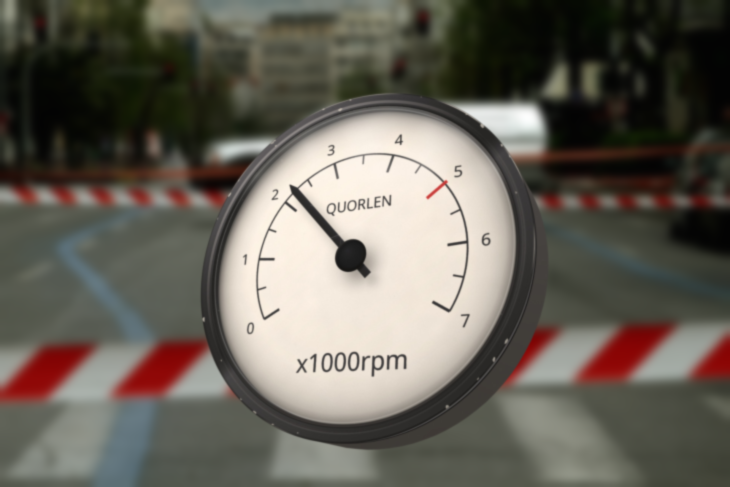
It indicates 2250 rpm
